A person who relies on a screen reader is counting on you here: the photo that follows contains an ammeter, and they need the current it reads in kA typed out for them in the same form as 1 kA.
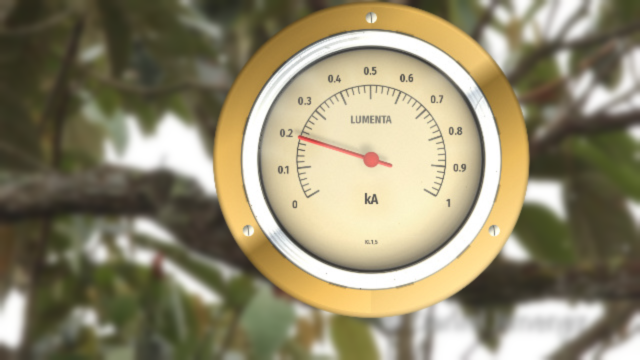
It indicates 0.2 kA
